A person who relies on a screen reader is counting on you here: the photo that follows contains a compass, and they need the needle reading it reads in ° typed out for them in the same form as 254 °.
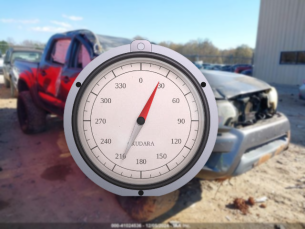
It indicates 25 °
